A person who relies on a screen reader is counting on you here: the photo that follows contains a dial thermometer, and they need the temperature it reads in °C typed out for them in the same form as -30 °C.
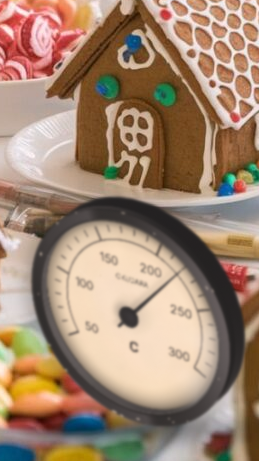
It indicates 220 °C
